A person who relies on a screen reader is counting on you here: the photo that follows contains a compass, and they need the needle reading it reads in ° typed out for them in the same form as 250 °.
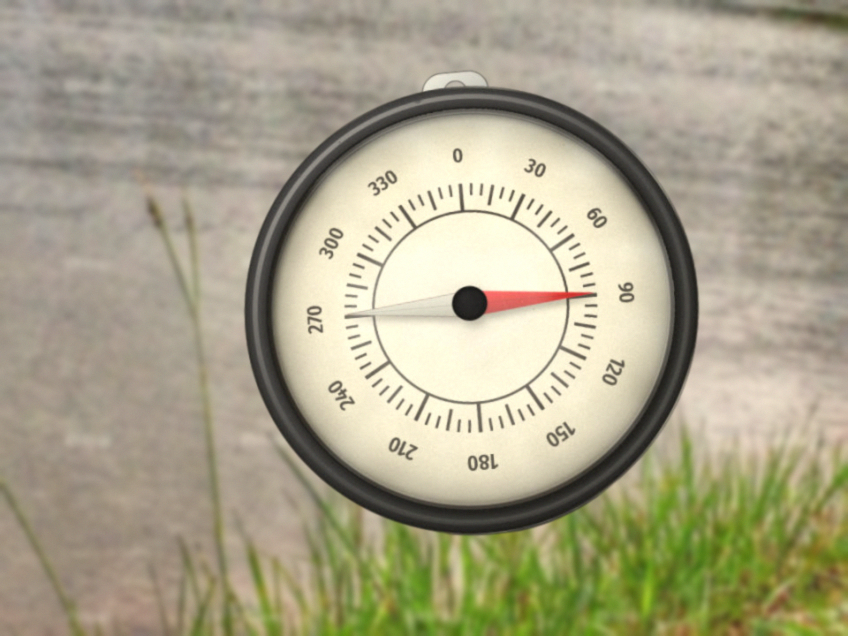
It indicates 90 °
